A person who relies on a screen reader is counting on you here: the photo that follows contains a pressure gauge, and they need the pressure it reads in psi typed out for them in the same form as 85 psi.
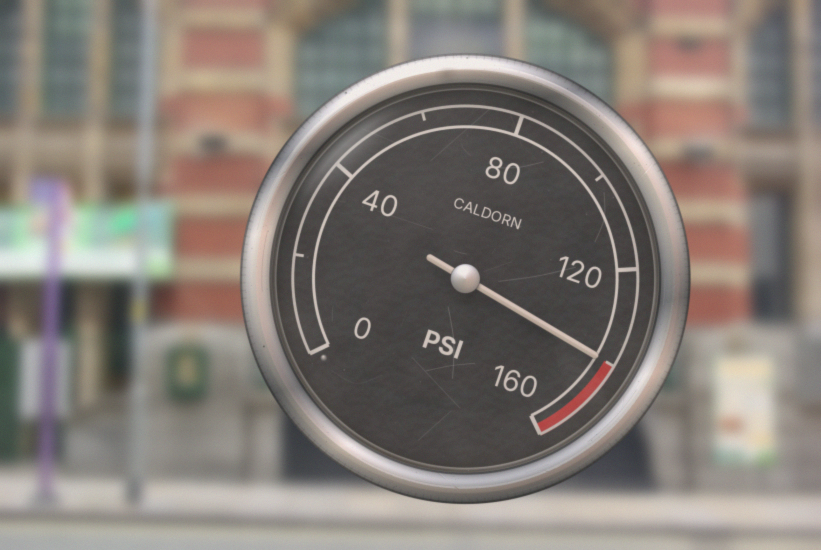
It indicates 140 psi
